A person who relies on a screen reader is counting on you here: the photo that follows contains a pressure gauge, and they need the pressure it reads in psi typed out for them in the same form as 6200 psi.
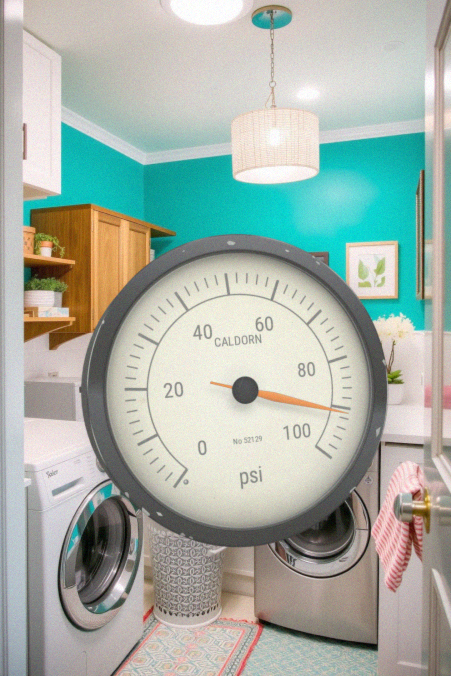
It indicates 91 psi
